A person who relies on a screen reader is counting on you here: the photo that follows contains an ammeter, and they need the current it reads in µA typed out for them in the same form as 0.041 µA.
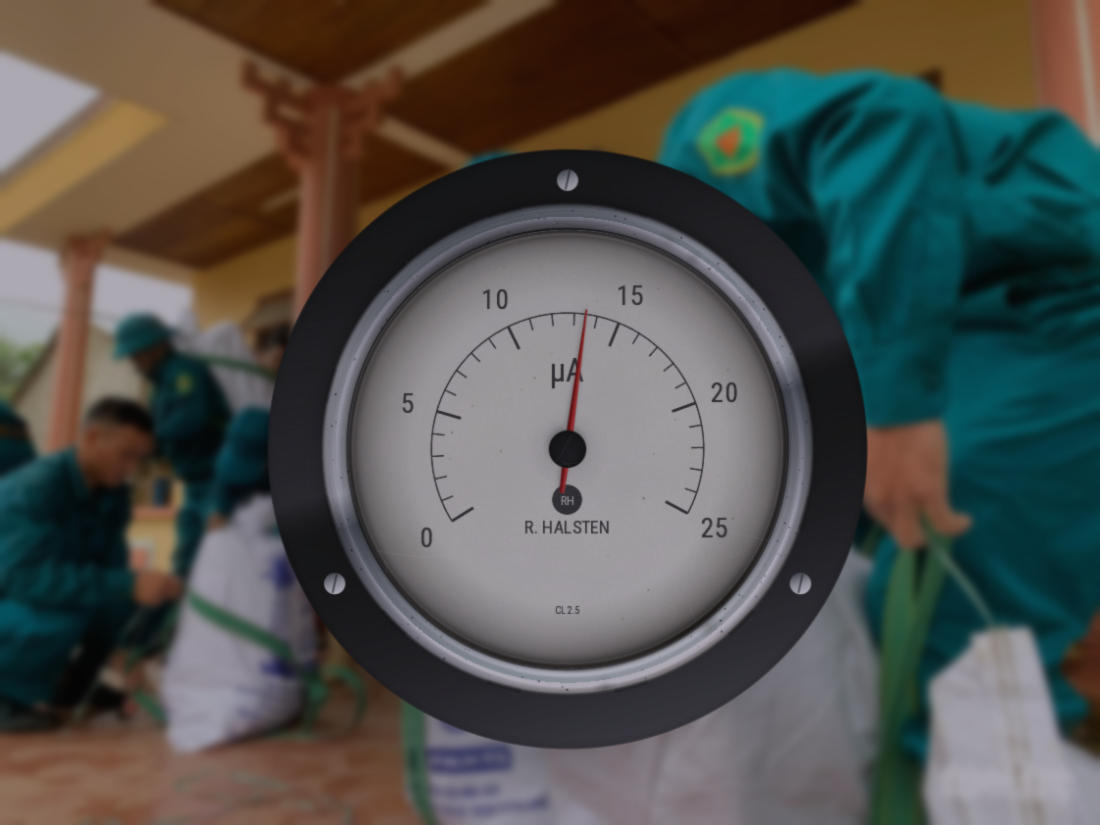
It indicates 13.5 µA
